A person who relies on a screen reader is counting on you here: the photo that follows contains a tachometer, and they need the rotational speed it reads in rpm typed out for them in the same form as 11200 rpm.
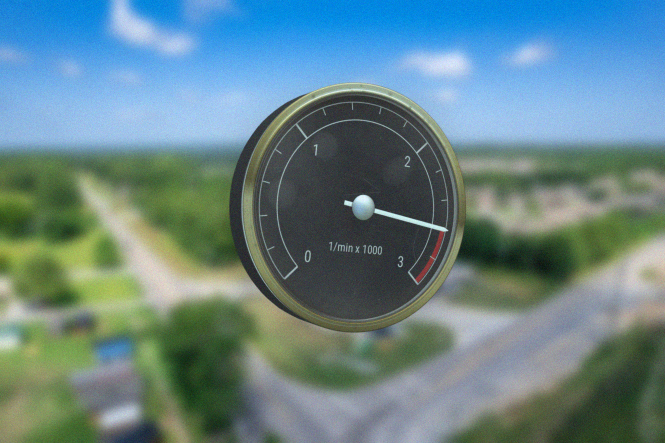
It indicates 2600 rpm
